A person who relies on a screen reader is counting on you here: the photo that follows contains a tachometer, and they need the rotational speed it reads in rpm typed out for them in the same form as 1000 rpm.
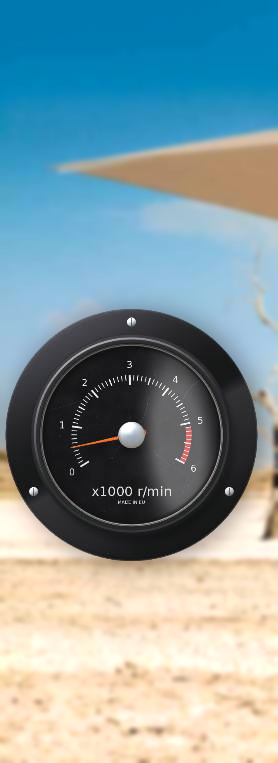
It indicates 500 rpm
